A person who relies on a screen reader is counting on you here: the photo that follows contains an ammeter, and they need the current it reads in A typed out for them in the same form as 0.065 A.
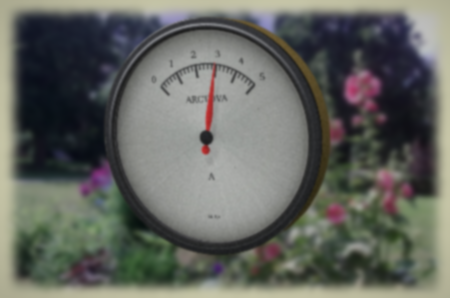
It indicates 3 A
